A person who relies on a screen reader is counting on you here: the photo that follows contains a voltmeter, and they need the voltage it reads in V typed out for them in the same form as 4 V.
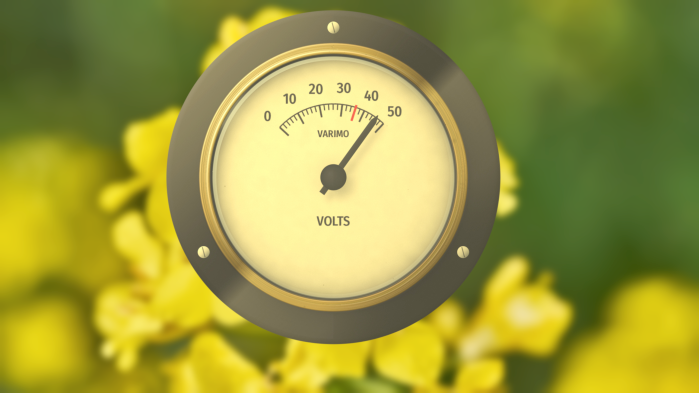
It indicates 46 V
